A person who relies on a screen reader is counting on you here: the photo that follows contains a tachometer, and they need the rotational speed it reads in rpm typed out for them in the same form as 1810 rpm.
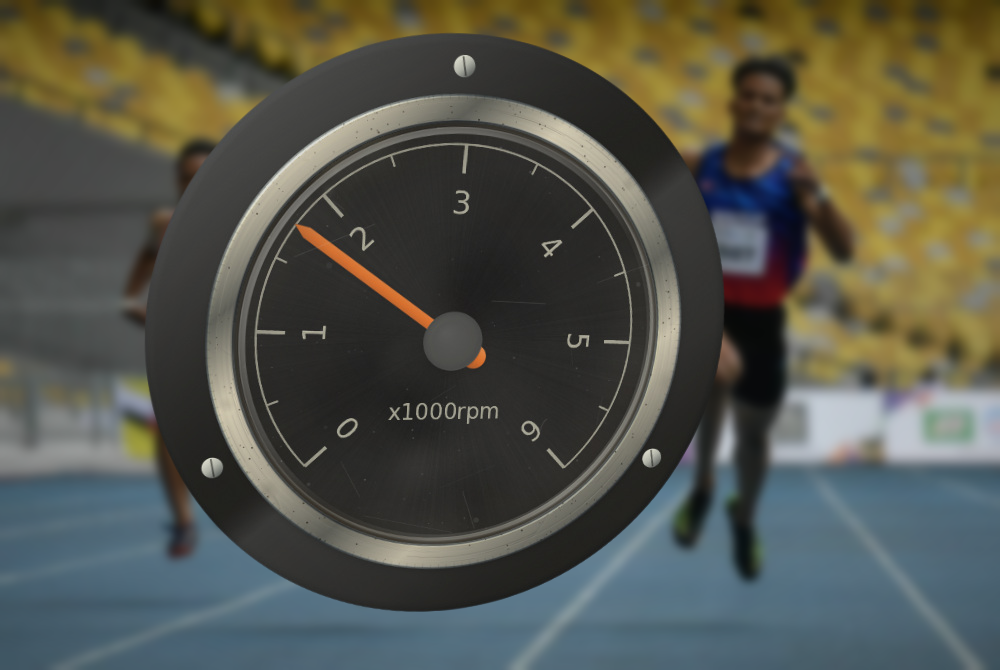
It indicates 1750 rpm
